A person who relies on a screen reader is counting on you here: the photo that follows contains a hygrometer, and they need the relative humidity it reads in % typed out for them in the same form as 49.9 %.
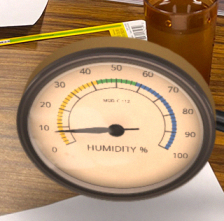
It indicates 10 %
